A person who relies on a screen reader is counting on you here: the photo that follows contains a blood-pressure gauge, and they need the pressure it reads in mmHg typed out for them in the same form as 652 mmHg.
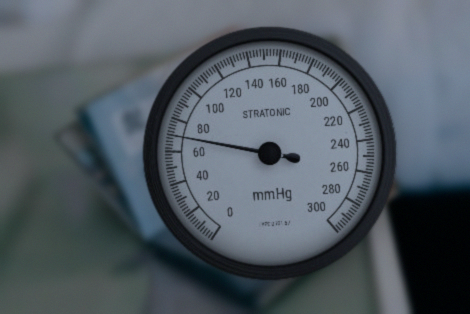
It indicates 70 mmHg
